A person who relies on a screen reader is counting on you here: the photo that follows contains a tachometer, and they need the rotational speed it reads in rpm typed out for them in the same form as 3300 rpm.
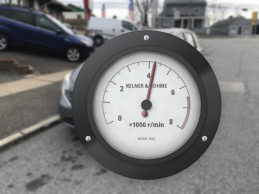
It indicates 4250 rpm
